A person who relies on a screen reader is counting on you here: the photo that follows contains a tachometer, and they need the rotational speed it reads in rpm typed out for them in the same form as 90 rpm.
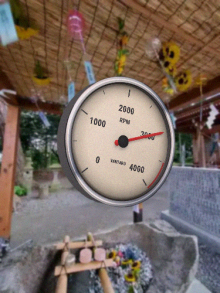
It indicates 3000 rpm
